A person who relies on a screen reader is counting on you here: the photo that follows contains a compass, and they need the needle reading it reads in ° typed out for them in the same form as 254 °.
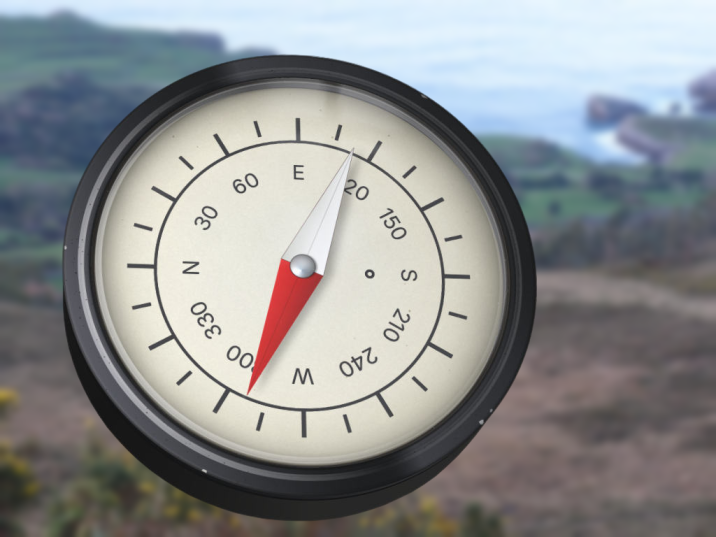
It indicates 292.5 °
